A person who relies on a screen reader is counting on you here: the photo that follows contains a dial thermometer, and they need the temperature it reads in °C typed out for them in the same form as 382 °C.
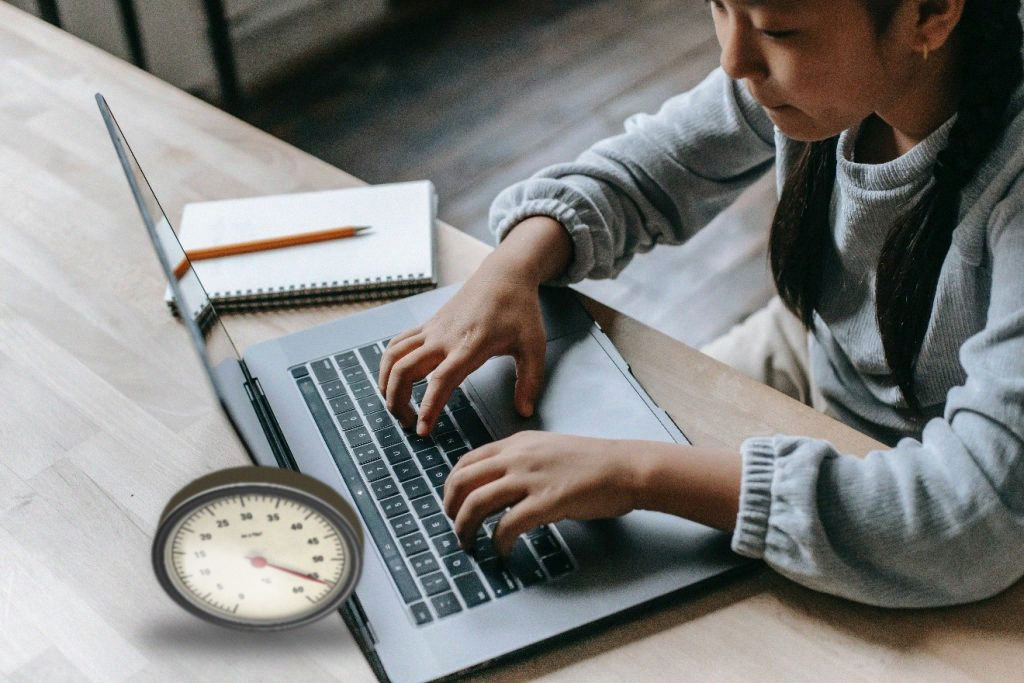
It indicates 55 °C
